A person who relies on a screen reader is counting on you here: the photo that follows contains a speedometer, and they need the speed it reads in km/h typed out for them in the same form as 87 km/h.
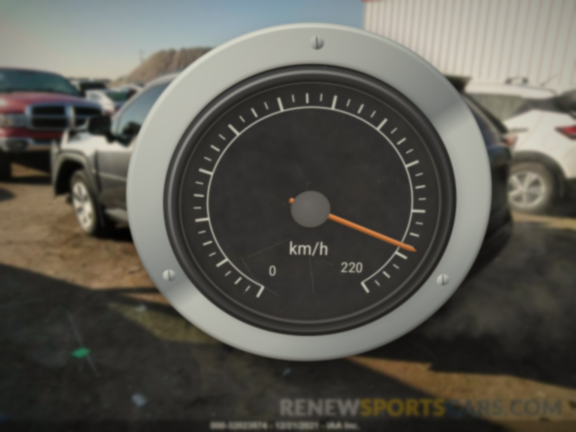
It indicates 195 km/h
